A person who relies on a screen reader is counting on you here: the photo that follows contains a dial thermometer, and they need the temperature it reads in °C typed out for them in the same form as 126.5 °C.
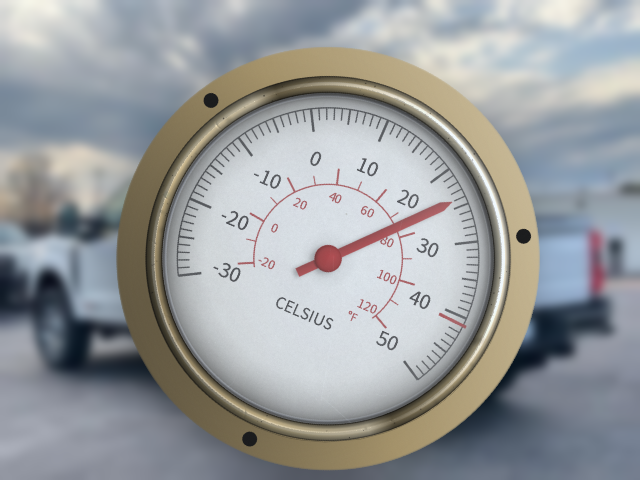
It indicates 24 °C
